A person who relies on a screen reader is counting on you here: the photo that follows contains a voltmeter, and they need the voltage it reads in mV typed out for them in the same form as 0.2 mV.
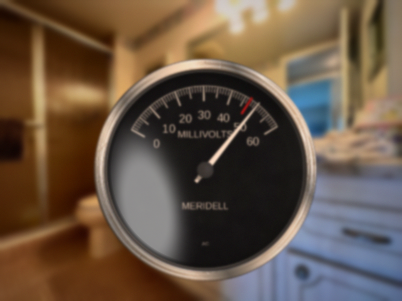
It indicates 50 mV
